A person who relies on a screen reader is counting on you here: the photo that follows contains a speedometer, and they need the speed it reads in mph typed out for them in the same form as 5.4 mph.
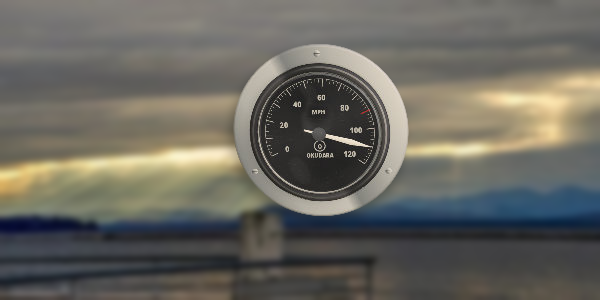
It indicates 110 mph
